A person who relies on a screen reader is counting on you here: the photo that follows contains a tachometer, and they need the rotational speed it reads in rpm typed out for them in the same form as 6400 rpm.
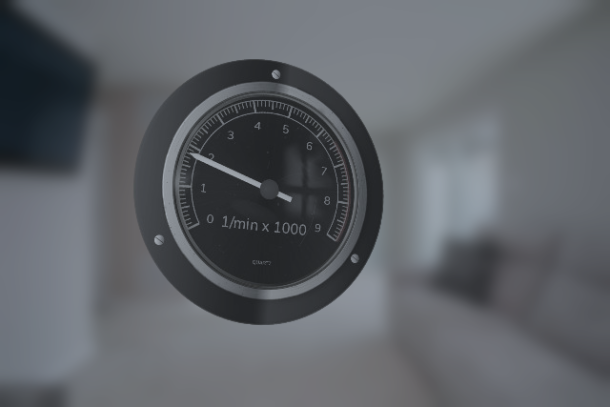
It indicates 1800 rpm
